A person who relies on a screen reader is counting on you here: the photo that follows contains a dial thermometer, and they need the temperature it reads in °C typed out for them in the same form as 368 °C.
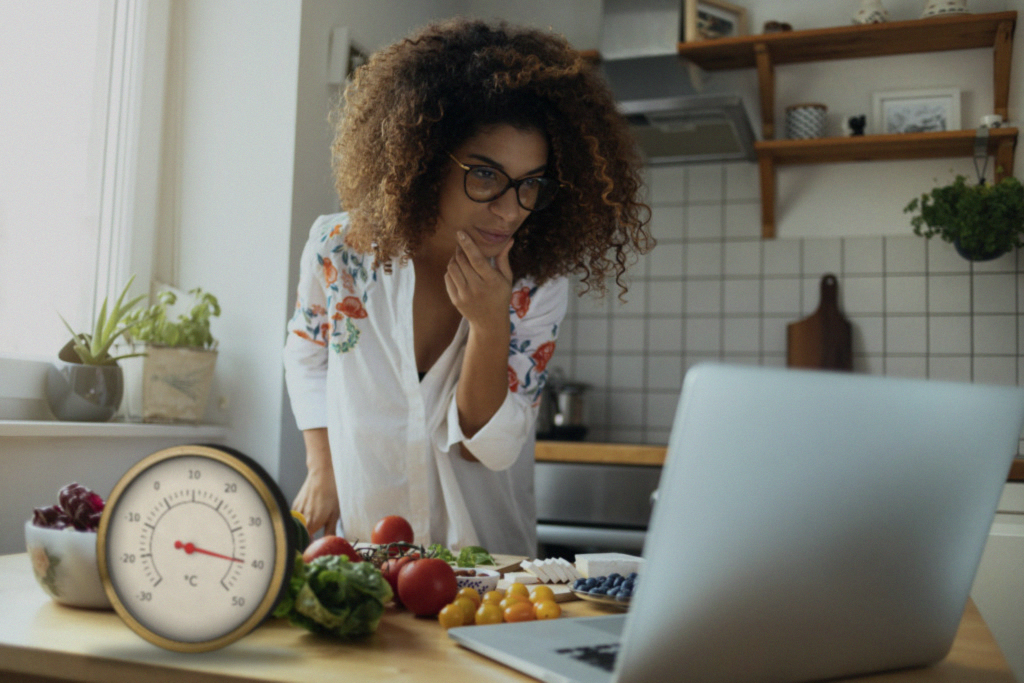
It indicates 40 °C
